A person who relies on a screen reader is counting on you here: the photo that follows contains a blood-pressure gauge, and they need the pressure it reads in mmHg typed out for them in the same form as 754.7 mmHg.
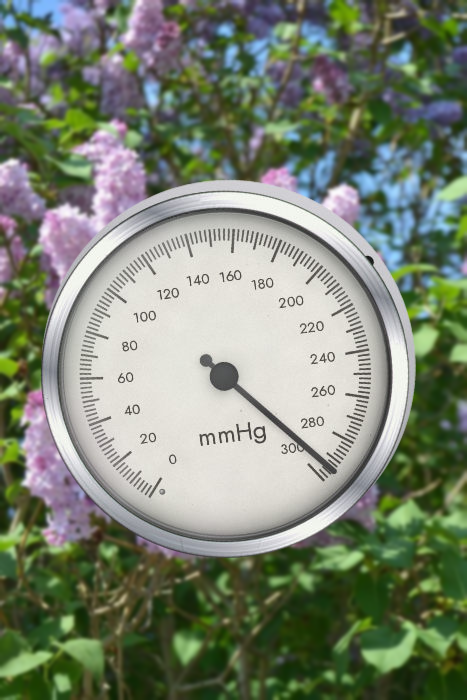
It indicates 294 mmHg
